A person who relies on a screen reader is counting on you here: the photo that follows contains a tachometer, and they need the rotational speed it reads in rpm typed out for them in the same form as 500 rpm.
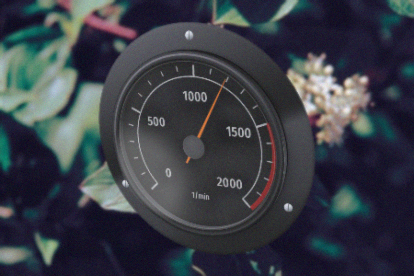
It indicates 1200 rpm
